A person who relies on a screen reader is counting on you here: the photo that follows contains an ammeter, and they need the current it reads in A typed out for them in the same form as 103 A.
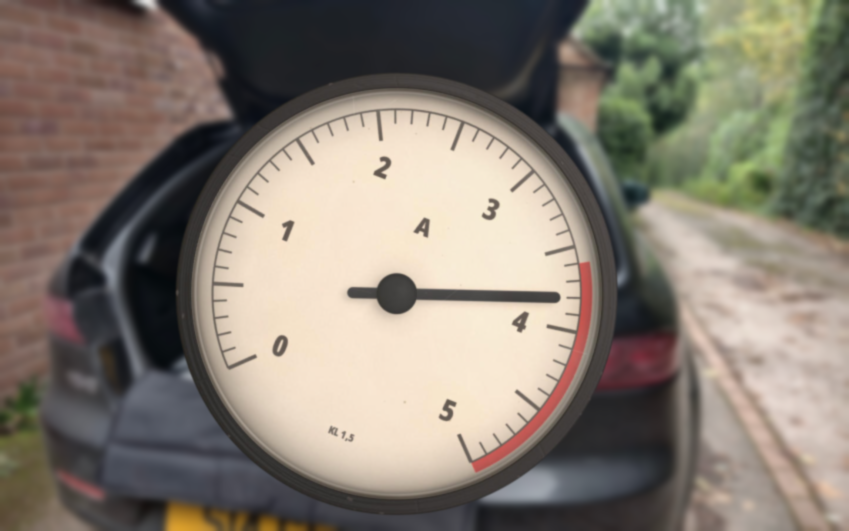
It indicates 3.8 A
